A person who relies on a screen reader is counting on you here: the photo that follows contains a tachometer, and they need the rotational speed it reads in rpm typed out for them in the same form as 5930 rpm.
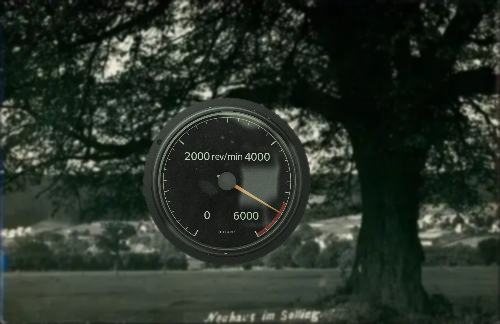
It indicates 5400 rpm
